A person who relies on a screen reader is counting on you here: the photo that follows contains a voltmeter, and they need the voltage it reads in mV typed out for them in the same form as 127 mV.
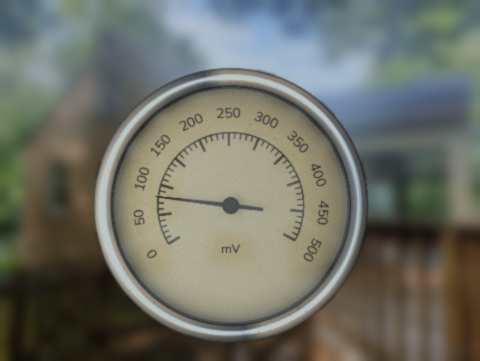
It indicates 80 mV
